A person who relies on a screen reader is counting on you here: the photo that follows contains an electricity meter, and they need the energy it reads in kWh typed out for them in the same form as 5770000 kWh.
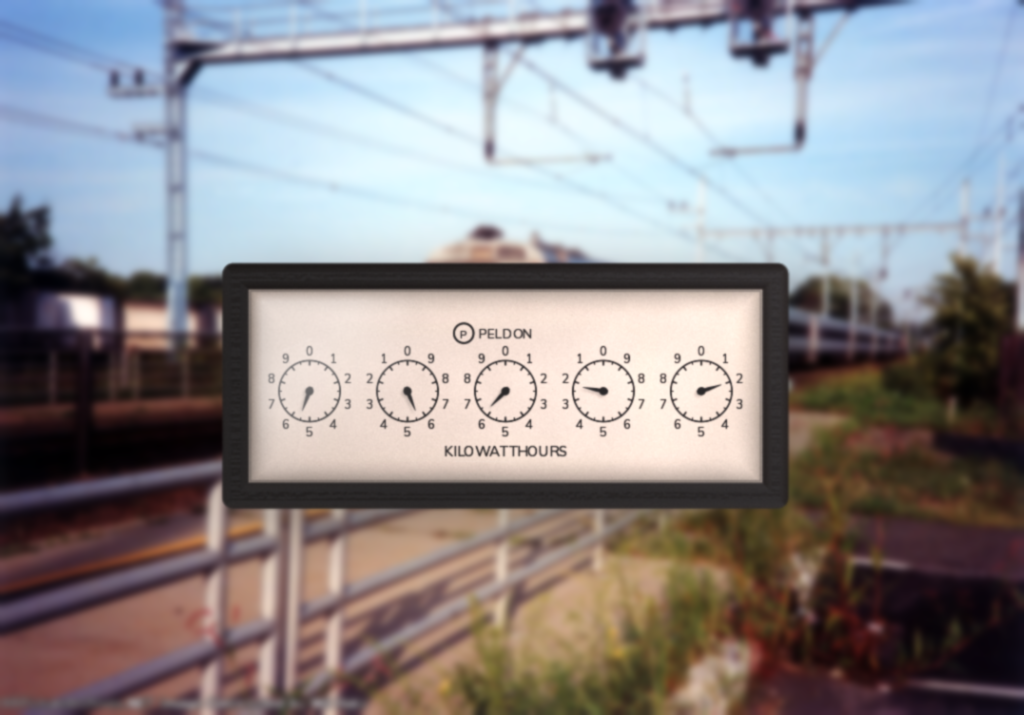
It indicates 55622 kWh
